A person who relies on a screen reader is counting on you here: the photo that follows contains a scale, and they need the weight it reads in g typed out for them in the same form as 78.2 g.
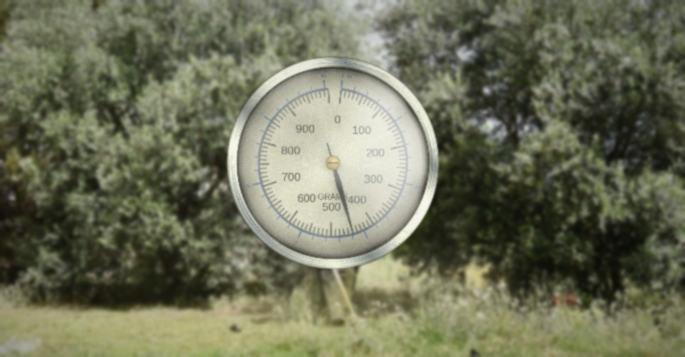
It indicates 450 g
